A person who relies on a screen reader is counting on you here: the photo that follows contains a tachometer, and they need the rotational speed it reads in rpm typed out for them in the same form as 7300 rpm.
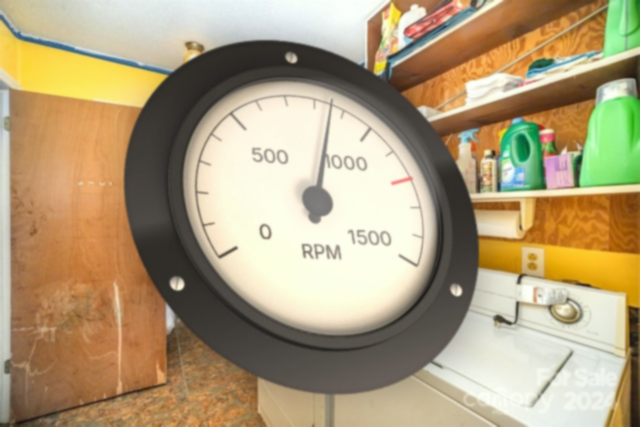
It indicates 850 rpm
